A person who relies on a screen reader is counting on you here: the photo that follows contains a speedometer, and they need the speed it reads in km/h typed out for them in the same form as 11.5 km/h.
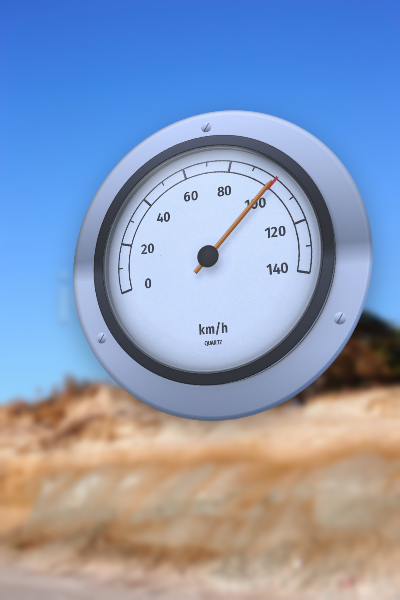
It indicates 100 km/h
